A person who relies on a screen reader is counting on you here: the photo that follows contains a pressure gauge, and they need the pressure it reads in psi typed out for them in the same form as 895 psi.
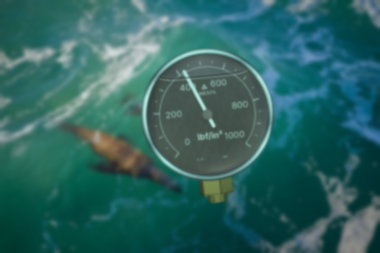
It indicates 425 psi
